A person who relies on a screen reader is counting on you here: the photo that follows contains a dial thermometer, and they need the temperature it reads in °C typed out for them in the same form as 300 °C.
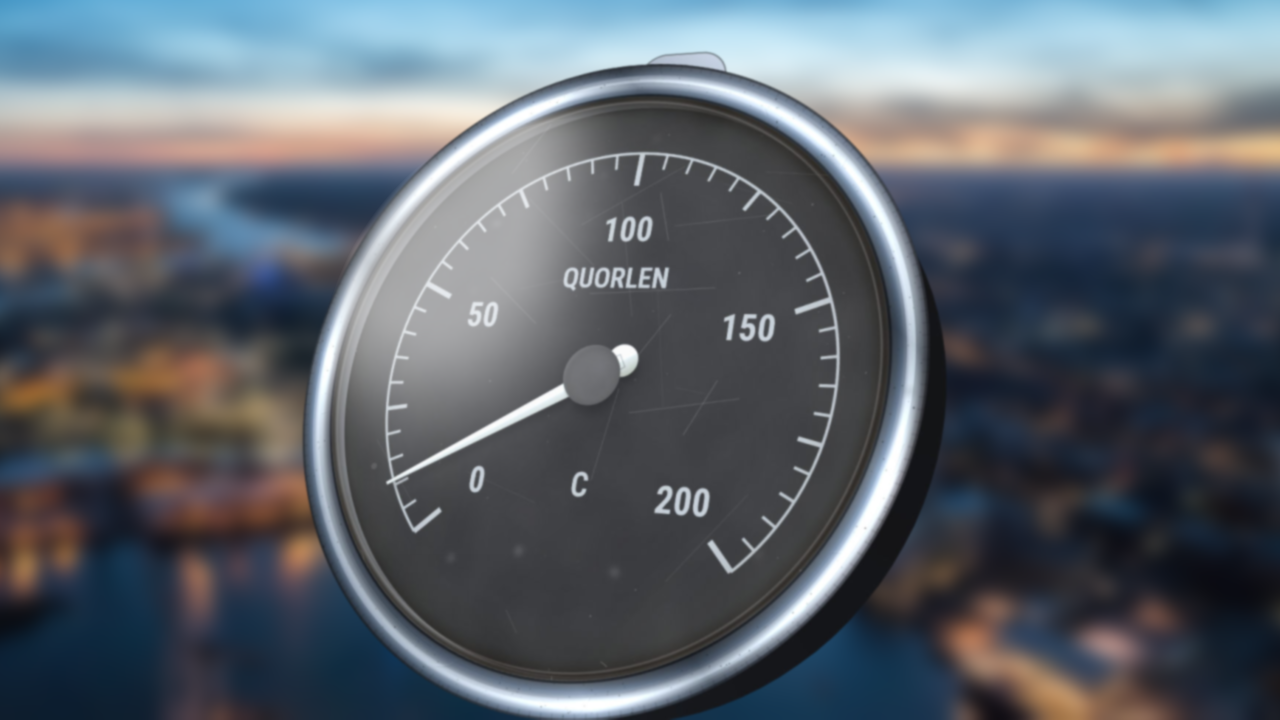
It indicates 10 °C
